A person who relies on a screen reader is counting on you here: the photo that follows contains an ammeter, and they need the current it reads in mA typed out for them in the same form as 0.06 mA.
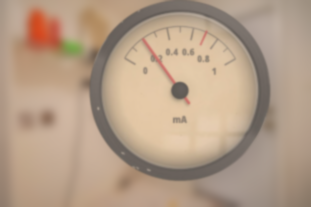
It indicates 0.2 mA
